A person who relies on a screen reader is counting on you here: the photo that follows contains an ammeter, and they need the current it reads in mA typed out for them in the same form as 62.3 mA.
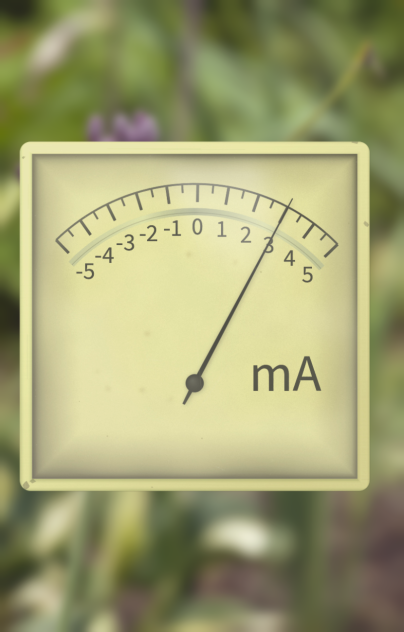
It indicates 3 mA
